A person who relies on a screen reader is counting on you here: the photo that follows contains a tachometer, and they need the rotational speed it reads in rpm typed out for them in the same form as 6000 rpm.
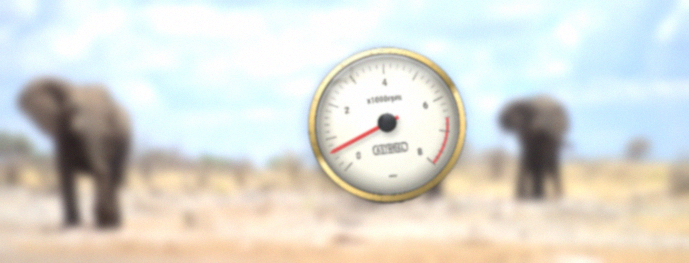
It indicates 600 rpm
